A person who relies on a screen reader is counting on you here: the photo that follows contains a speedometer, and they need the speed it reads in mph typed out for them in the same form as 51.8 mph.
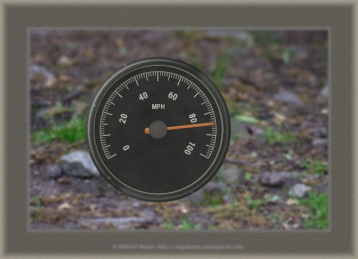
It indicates 85 mph
